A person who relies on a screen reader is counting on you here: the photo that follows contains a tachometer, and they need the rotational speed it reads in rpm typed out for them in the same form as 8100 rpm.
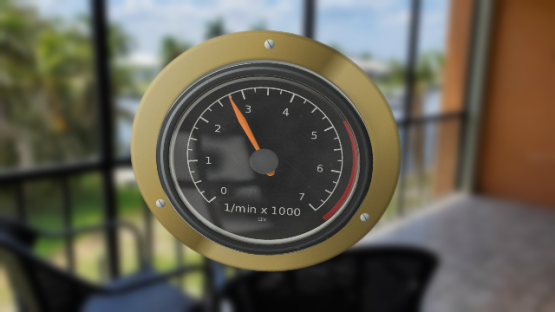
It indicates 2750 rpm
